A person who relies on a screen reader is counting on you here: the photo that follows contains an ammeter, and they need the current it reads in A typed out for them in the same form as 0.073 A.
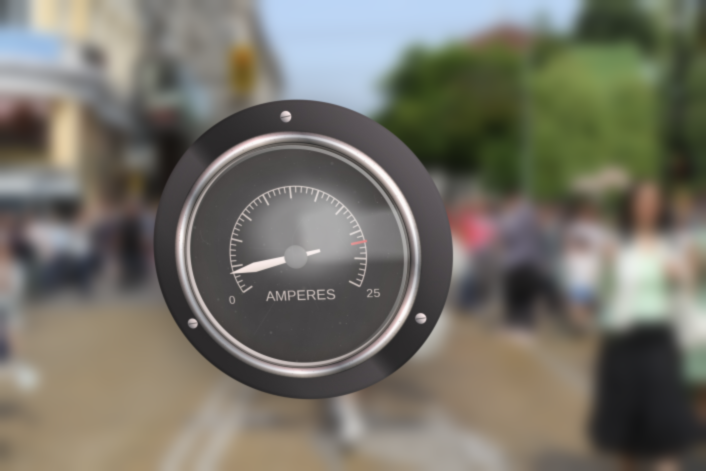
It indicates 2 A
